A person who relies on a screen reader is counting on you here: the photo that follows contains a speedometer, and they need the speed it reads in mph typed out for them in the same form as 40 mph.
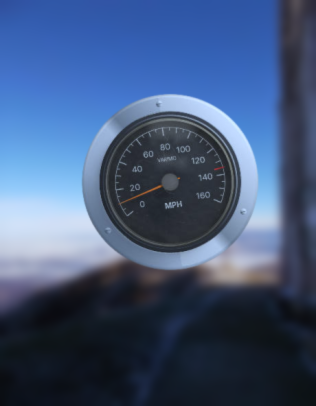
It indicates 10 mph
